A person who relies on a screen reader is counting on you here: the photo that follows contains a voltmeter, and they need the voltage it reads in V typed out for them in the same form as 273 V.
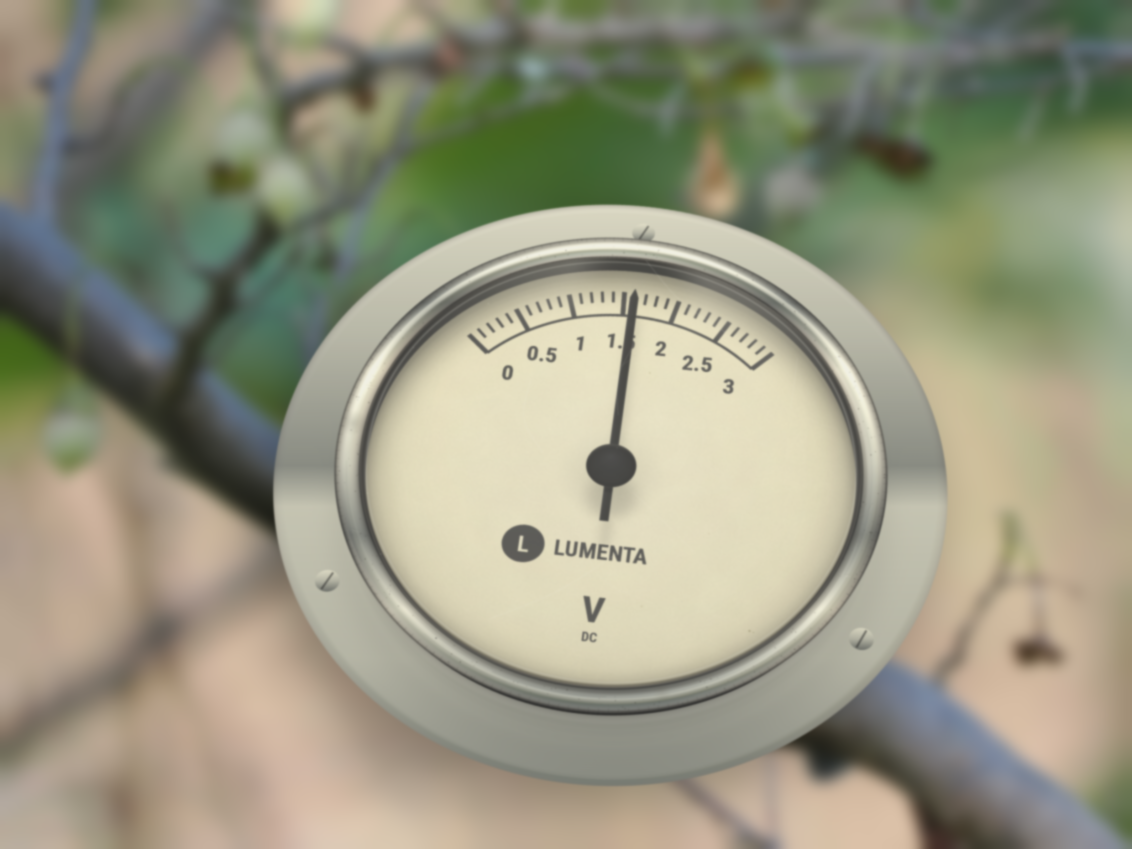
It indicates 1.6 V
